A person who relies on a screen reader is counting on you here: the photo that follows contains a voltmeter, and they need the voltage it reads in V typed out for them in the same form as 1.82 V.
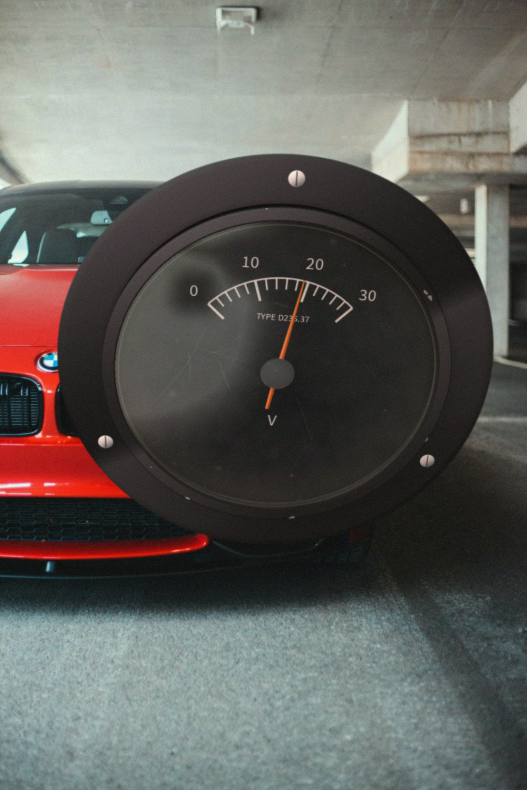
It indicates 19 V
